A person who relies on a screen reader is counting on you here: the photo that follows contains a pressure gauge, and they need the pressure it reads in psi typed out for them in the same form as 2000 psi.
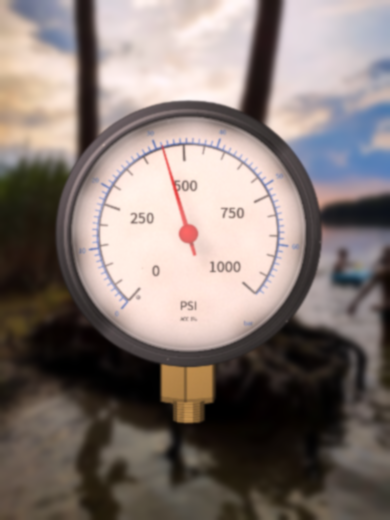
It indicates 450 psi
